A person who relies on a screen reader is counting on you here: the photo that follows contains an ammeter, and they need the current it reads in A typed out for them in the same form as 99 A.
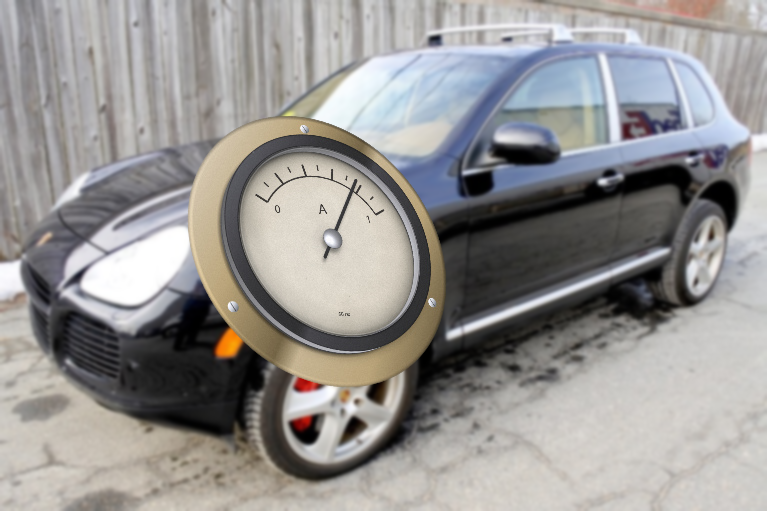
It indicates 0.75 A
